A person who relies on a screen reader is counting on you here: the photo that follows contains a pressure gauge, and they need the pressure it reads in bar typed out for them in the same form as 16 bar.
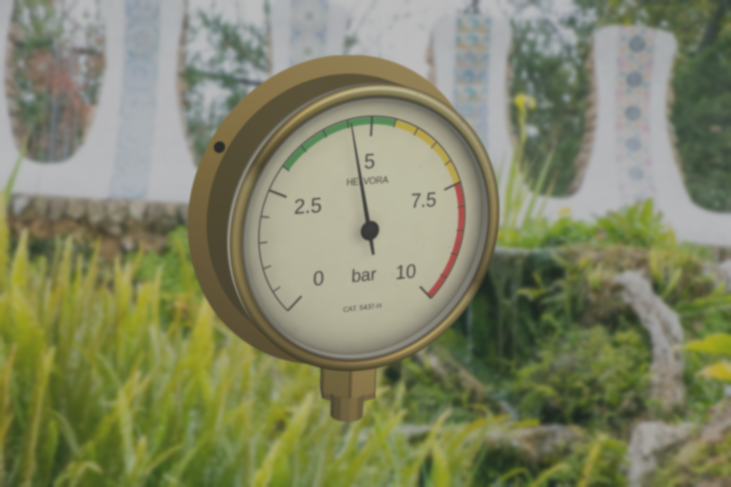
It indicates 4.5 bar
